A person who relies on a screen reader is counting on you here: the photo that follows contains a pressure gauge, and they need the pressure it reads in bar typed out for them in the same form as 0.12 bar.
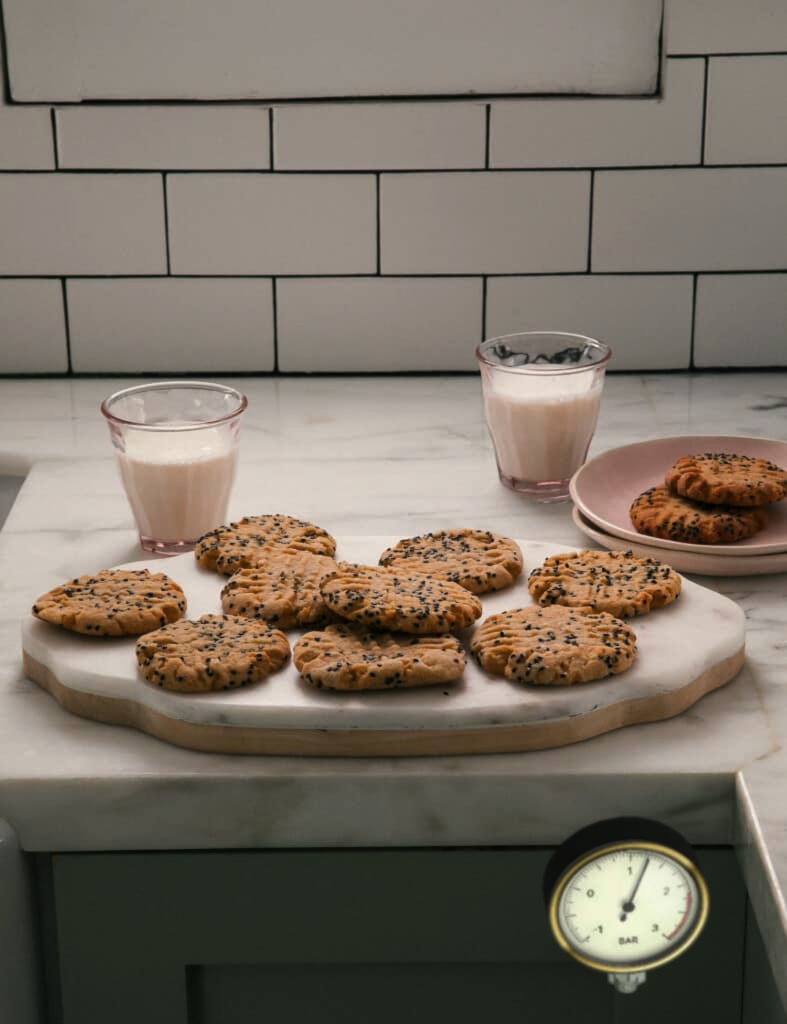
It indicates 1.25 bar
